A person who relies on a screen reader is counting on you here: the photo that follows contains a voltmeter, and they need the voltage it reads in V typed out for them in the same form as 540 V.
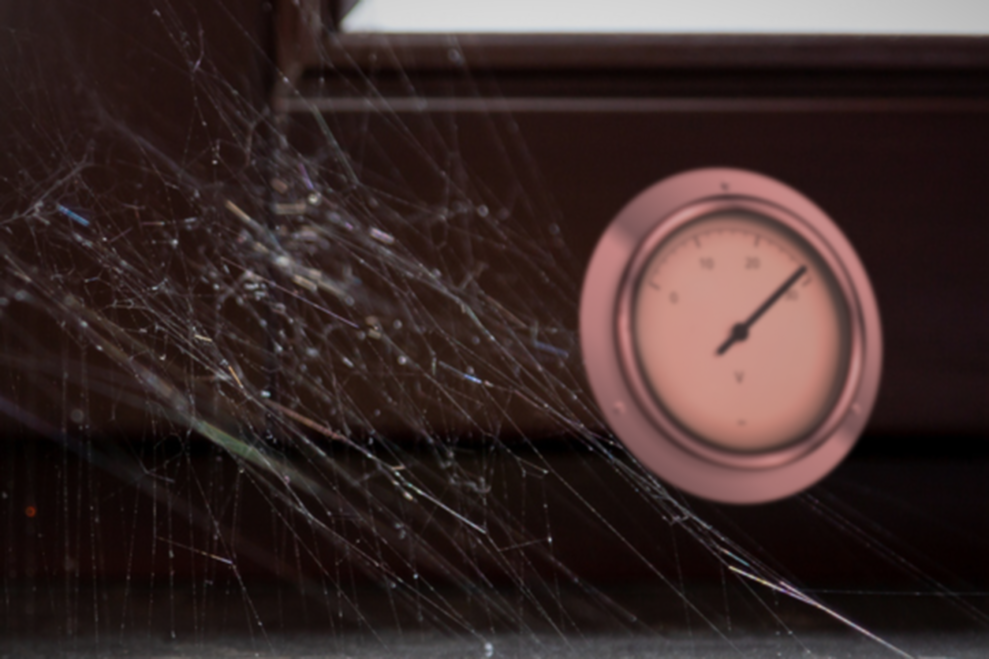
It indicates 28 V
